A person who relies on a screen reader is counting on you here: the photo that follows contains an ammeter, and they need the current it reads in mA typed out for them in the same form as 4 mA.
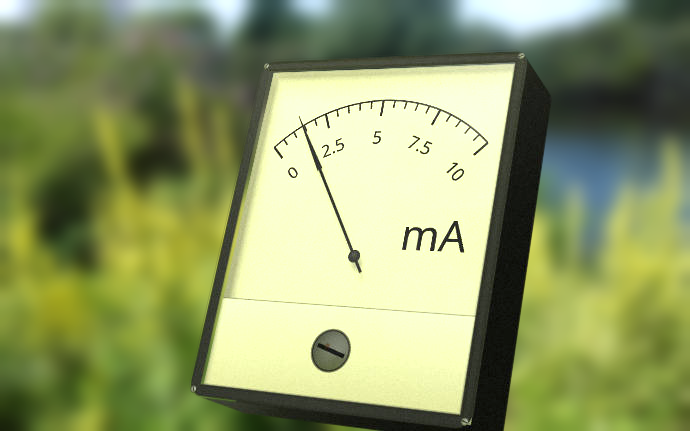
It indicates 1.5 mA
